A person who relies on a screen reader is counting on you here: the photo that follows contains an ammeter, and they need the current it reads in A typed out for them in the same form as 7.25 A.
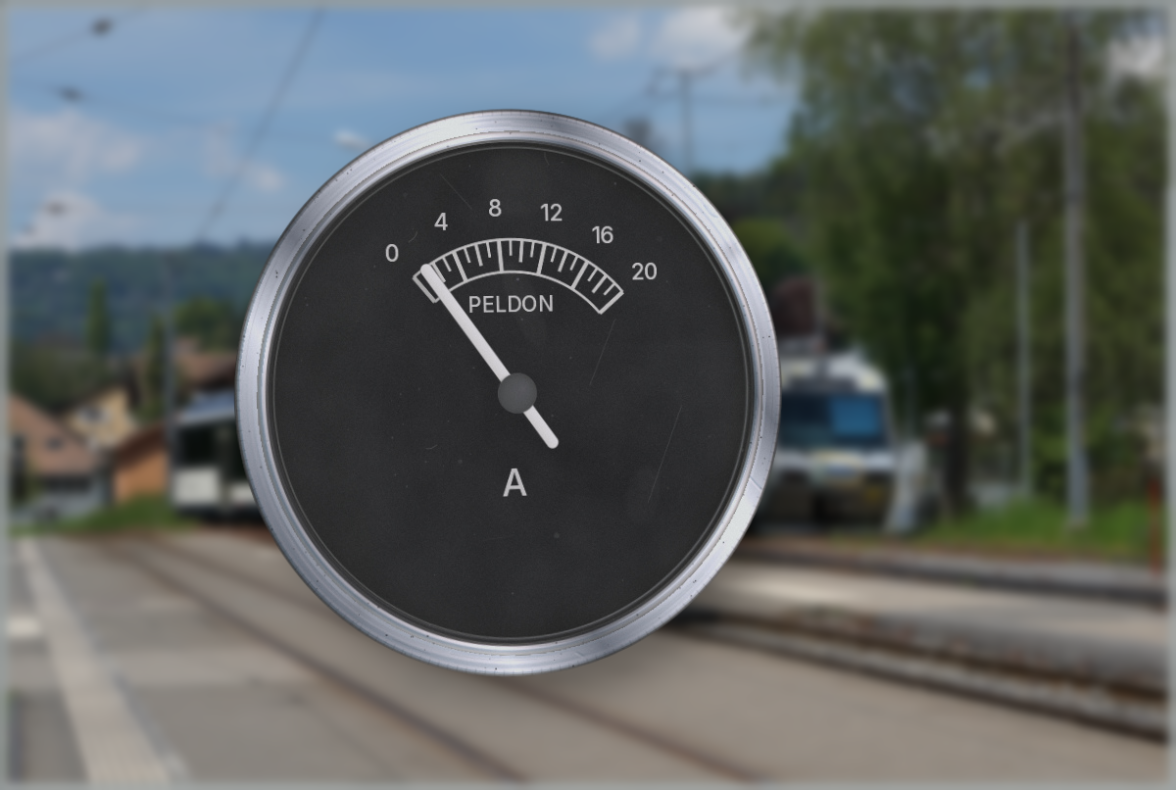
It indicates 1 A
